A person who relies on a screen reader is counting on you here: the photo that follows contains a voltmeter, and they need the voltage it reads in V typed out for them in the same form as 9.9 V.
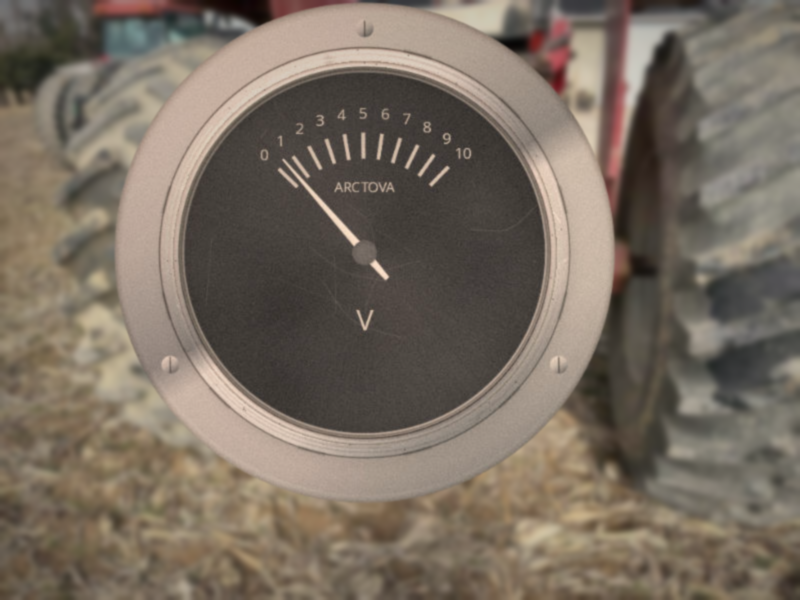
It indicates 0.5 V
